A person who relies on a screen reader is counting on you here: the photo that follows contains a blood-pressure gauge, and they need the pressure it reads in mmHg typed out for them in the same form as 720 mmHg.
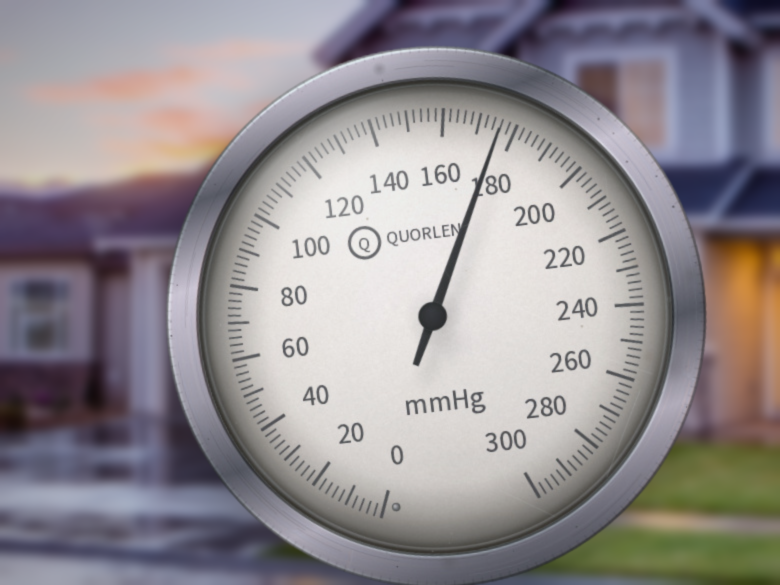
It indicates 176 mmHg
